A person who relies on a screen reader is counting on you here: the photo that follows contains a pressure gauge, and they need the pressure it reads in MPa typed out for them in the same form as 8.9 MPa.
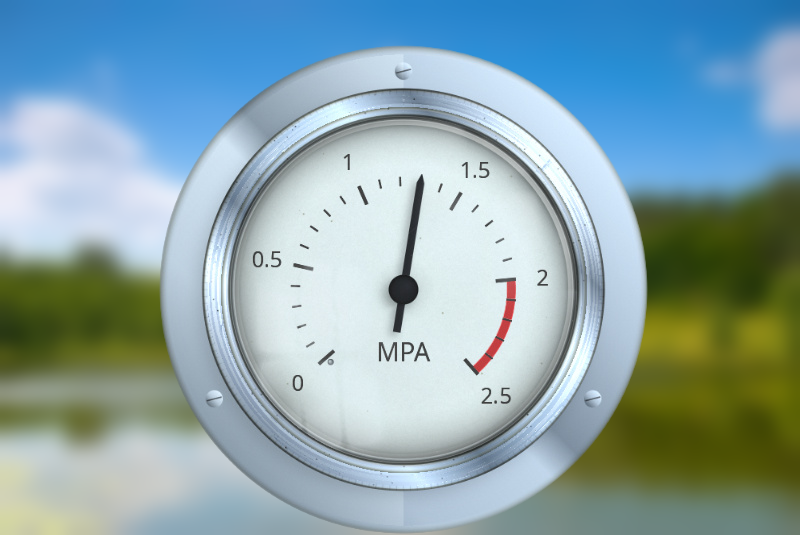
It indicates 1.3 MPa
